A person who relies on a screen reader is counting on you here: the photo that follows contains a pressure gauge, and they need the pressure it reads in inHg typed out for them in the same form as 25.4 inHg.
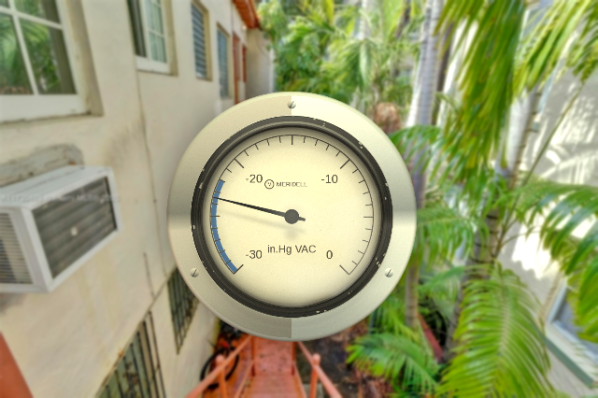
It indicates -23.5 inHg
